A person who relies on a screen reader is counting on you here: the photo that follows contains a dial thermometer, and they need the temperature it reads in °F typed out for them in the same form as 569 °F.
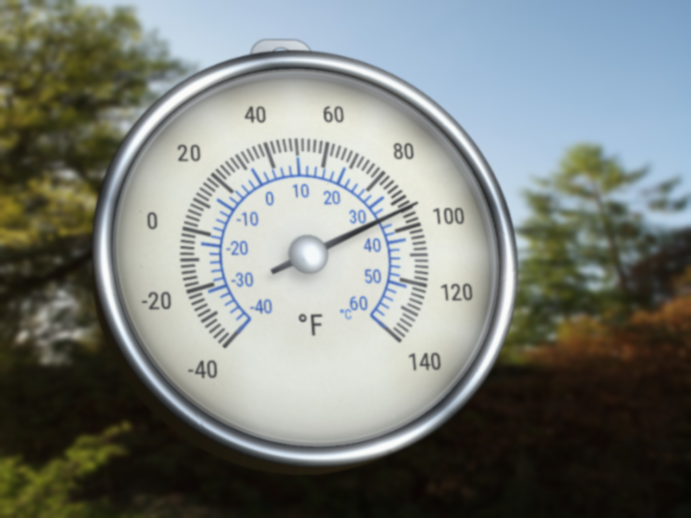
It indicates 94 °F
